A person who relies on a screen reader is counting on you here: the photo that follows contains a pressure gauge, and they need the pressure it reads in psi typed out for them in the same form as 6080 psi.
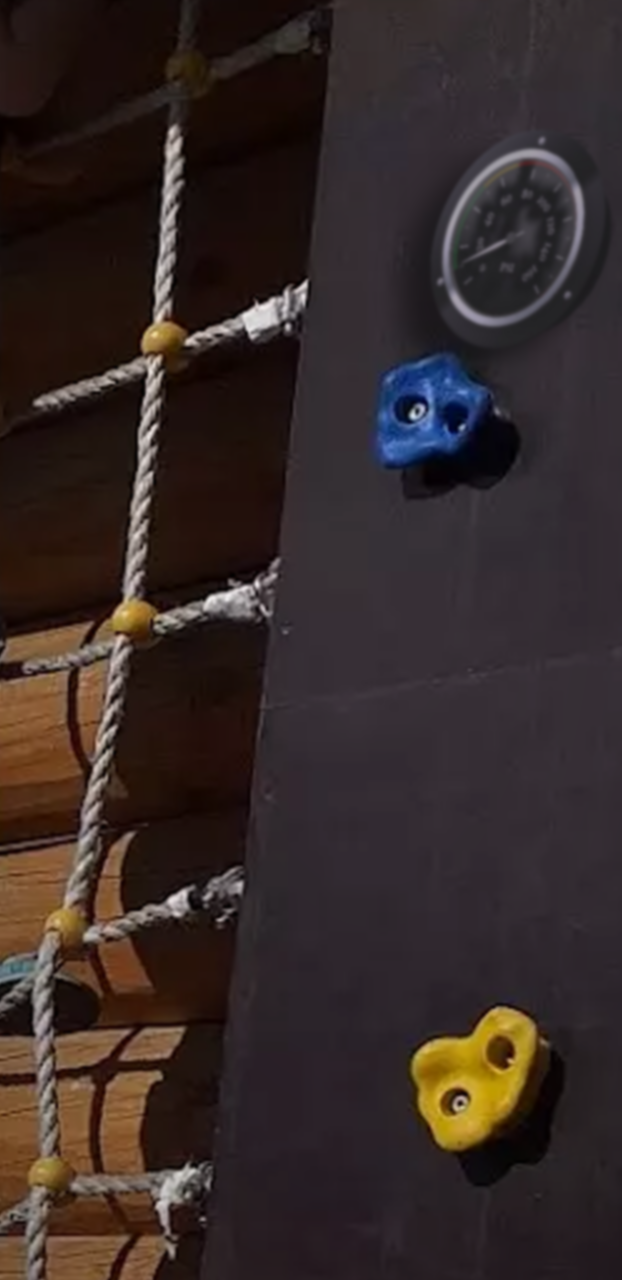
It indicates 10 psi
